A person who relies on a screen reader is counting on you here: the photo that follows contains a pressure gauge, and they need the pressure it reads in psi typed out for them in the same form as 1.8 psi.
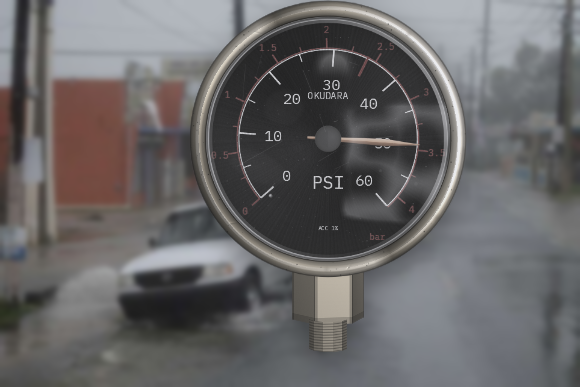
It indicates 50 psi
